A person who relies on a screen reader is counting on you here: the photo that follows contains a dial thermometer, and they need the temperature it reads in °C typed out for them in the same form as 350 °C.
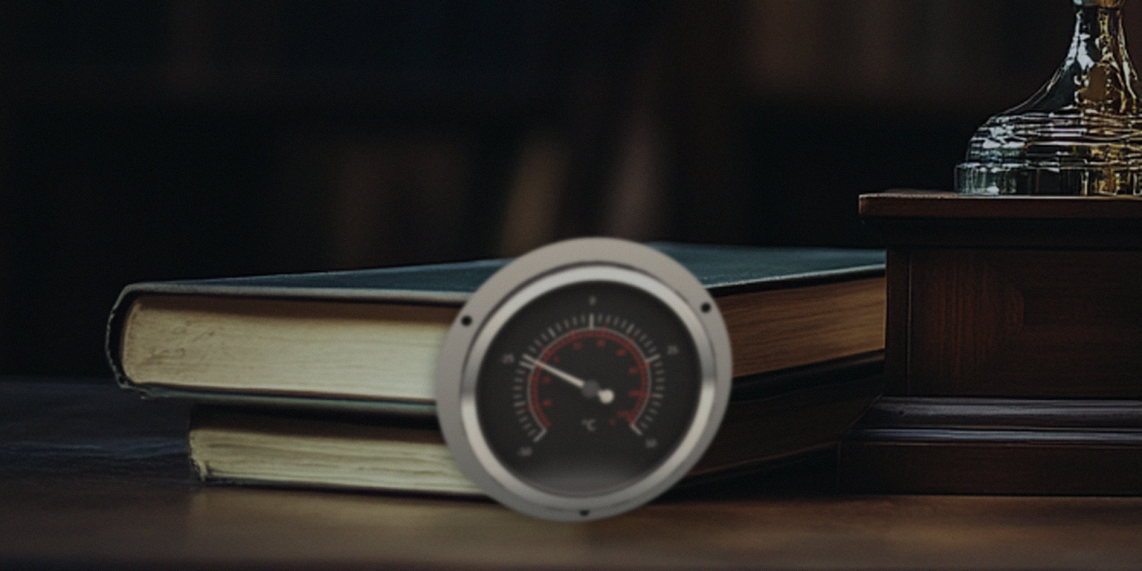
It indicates -22.5 °C
